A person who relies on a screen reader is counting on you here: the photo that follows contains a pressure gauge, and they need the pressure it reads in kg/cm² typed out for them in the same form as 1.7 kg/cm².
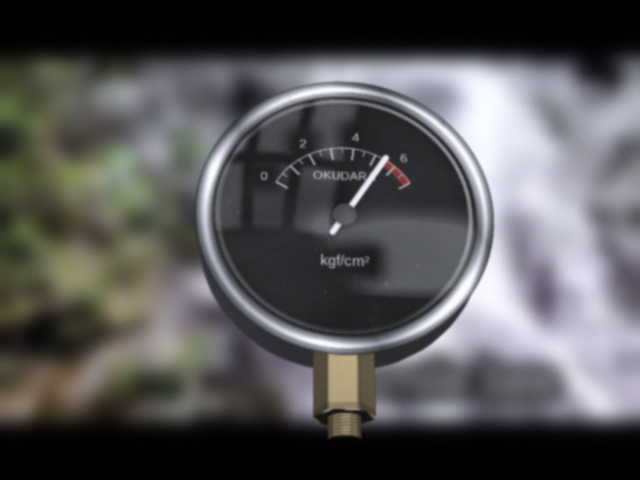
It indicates 5.5 kg/cm²
